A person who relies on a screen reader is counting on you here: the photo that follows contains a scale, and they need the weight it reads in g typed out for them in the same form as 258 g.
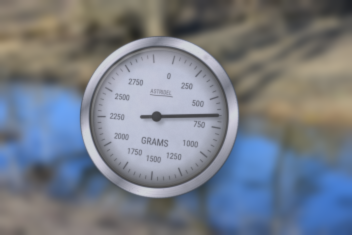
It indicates 650 g
